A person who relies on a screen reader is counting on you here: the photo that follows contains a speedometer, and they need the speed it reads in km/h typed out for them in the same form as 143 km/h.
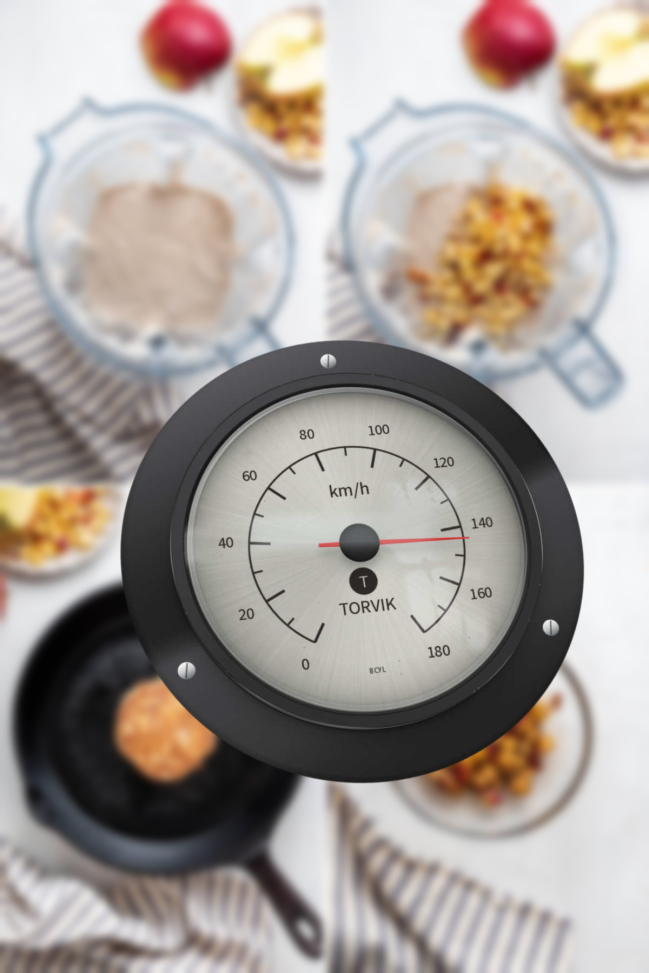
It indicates 145 km/h
